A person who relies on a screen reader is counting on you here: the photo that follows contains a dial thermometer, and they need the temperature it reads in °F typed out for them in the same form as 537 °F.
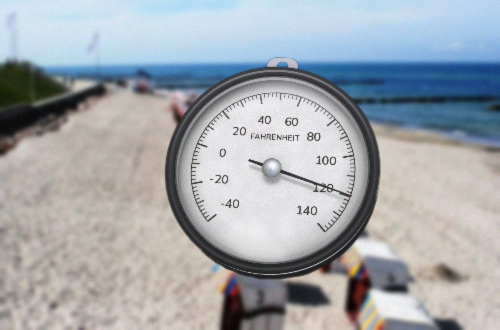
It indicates 120 °F
